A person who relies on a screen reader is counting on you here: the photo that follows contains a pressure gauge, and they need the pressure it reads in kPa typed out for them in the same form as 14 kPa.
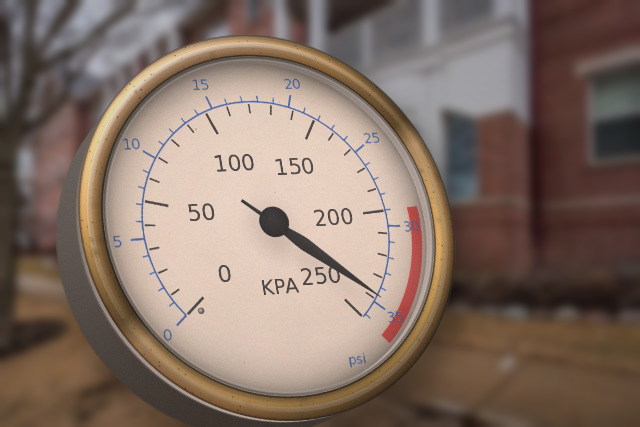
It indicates 240 kPa
